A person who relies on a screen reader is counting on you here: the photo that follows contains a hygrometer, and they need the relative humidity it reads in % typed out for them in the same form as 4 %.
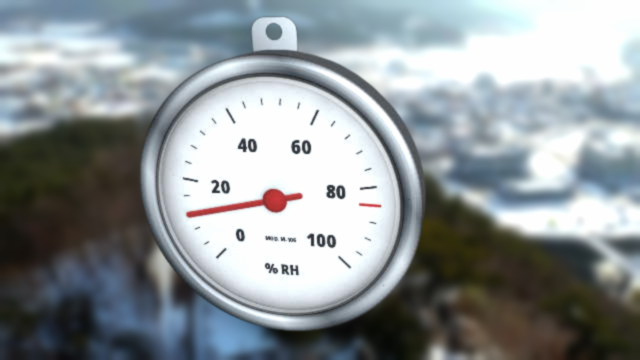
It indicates 12 %
